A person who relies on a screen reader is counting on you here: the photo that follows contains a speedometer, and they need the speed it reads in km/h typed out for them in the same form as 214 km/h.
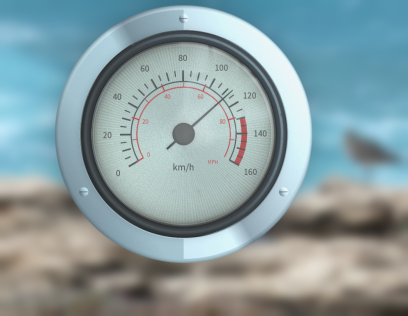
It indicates 112.5 km/h
